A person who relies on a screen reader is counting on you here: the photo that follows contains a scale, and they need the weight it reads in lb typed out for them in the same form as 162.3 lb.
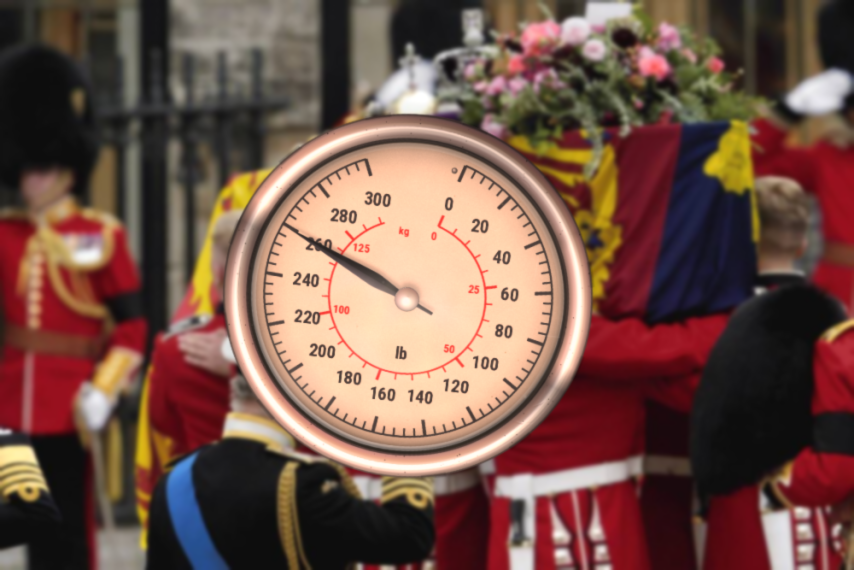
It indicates 260 lb
